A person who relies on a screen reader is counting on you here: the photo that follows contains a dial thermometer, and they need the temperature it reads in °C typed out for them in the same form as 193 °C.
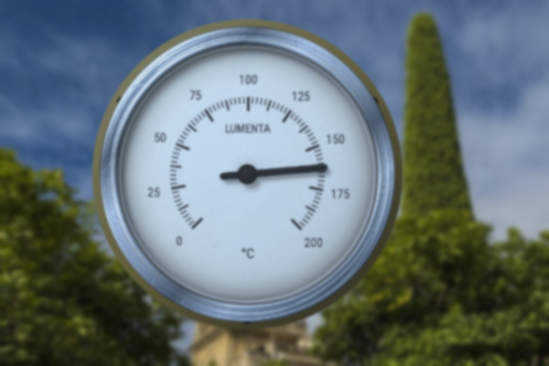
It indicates 162.5 °C
